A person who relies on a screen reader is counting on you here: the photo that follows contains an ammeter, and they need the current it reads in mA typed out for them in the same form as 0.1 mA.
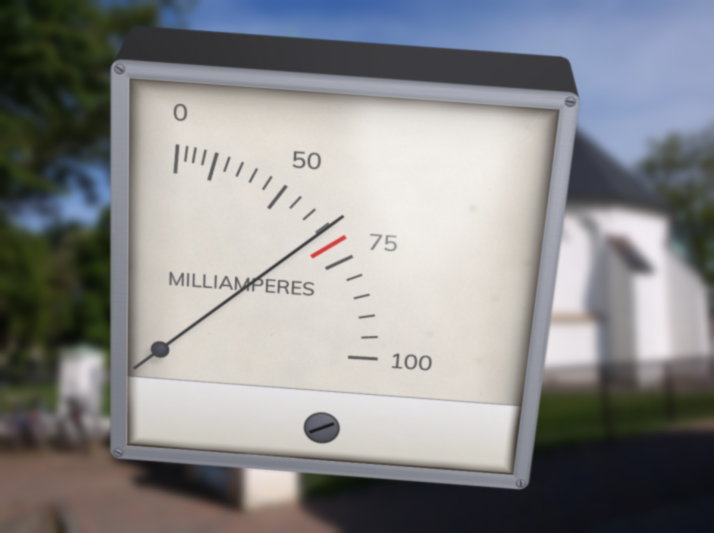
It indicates 65 mA
